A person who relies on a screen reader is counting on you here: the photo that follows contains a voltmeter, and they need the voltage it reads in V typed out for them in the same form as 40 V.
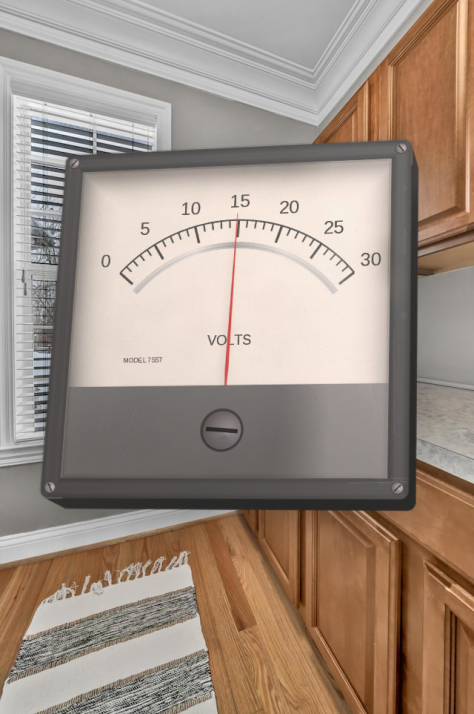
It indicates 15 V
